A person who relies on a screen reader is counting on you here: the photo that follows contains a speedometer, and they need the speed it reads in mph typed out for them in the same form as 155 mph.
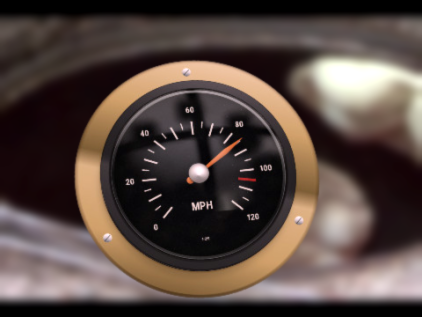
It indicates 85 mph
